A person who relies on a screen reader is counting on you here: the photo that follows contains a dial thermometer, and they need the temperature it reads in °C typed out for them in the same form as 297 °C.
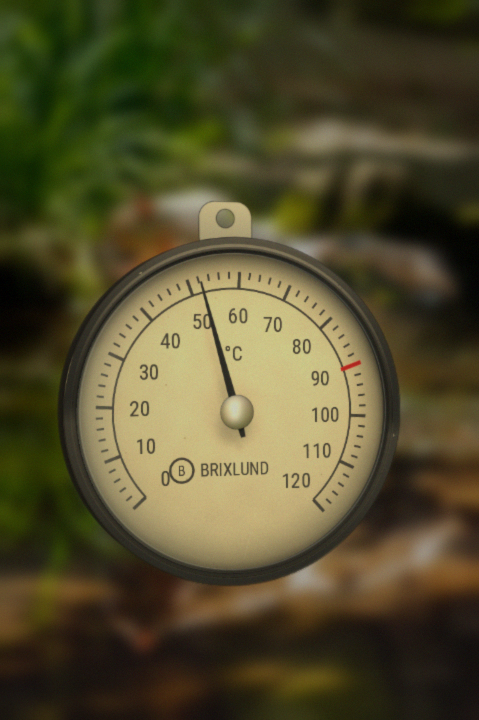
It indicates 52 °C
